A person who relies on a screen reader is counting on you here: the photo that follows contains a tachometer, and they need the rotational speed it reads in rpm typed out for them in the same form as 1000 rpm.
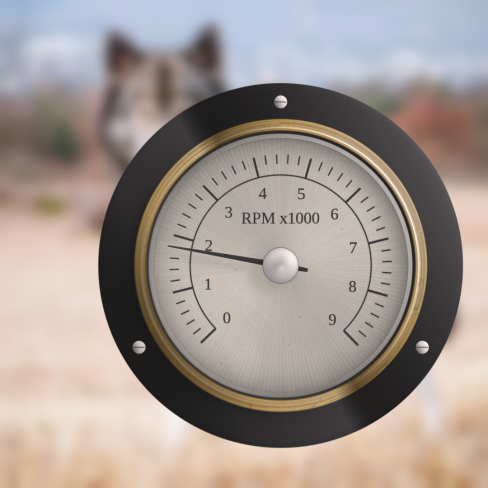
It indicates 1800 rpm
